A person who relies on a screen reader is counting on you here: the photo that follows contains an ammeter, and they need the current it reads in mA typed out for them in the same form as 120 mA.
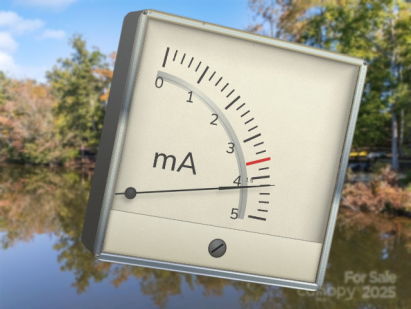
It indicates 4.2 mA
